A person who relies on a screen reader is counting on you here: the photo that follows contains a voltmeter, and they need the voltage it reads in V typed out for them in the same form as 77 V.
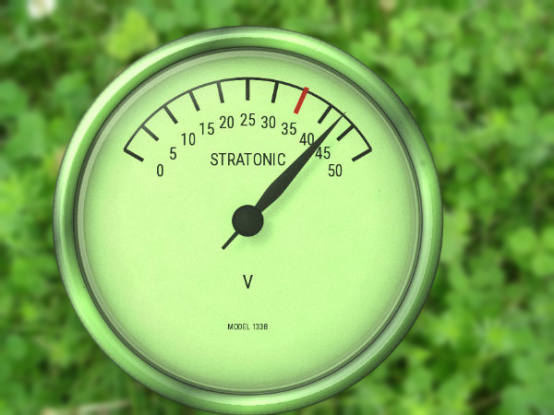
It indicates 42.5 V
